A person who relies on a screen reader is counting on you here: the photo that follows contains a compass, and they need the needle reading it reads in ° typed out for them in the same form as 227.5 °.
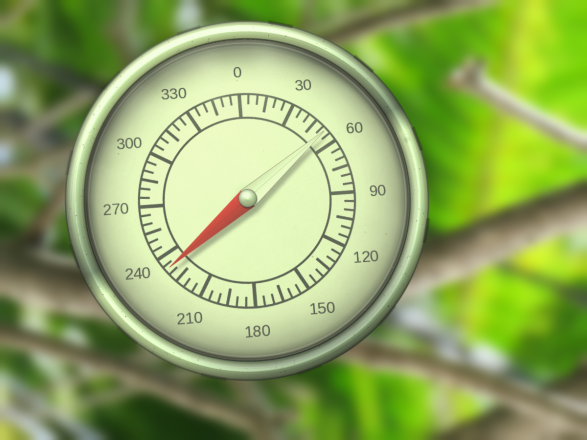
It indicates 232.5 °
